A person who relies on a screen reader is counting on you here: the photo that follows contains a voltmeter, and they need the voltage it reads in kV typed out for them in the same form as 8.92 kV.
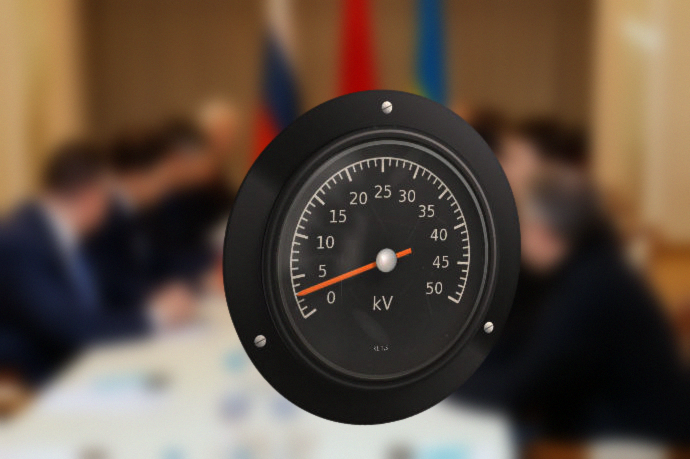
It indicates 3 kV
